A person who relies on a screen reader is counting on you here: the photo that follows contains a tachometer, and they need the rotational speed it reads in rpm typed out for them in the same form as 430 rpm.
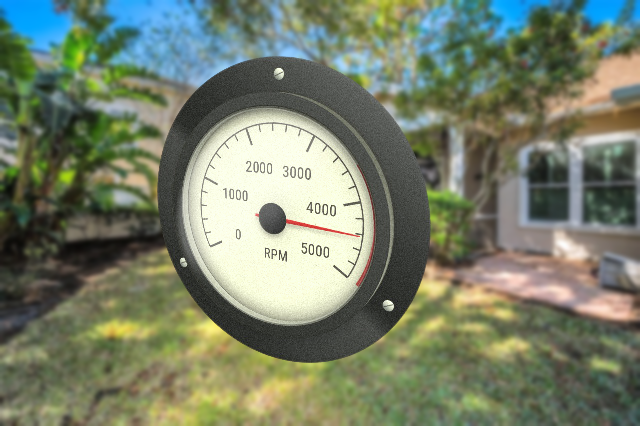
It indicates 4400 rpm
